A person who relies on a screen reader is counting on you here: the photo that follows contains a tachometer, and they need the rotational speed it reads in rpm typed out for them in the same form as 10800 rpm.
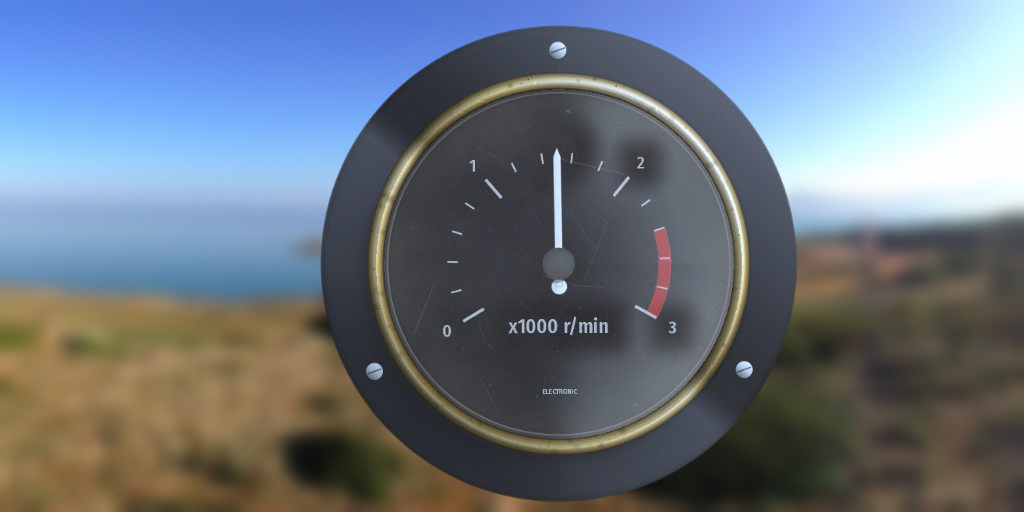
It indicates 1500 rpm
